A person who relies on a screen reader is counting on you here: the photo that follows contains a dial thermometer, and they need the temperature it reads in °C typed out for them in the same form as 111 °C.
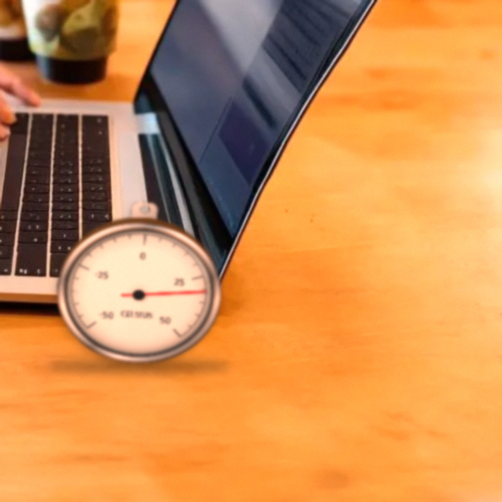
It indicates 30 °C
